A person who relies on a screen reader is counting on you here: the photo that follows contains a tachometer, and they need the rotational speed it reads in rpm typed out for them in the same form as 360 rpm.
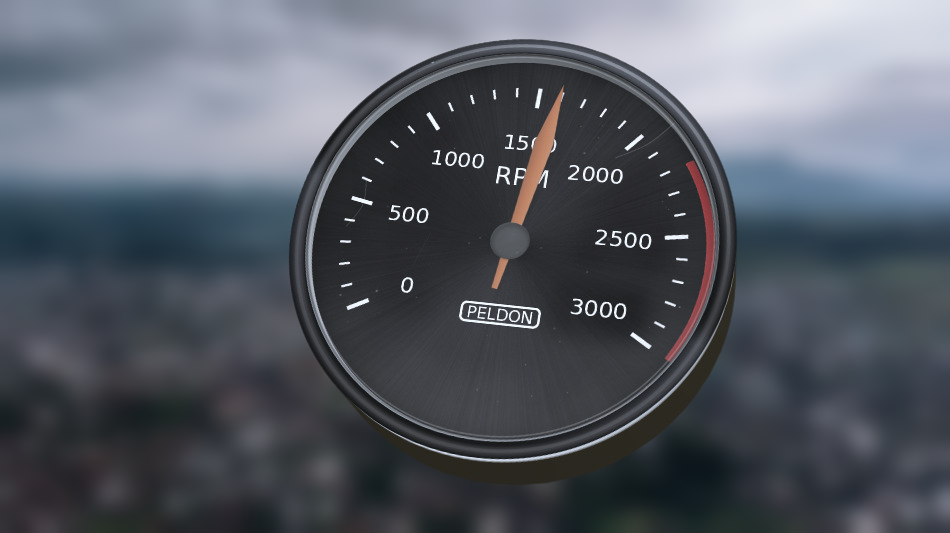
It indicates 1600 rpm
